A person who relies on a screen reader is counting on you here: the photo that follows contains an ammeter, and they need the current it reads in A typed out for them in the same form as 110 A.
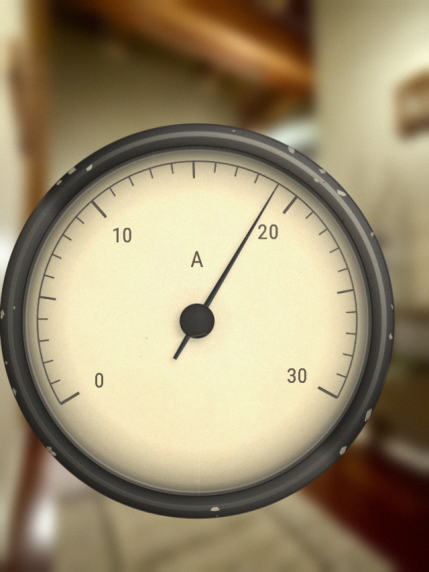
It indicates 19 A
